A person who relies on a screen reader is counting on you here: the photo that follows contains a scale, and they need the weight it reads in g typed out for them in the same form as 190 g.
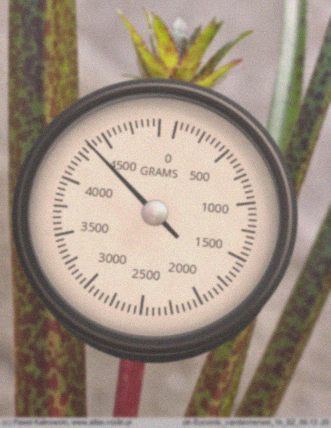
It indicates 4350 g
